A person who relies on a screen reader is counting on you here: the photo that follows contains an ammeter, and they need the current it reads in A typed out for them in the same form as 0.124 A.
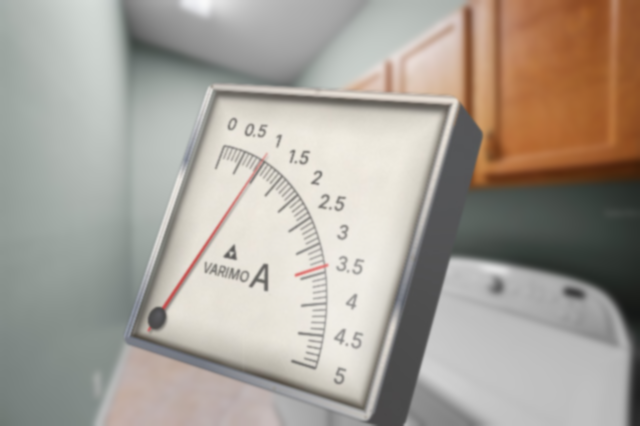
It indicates 1 A
